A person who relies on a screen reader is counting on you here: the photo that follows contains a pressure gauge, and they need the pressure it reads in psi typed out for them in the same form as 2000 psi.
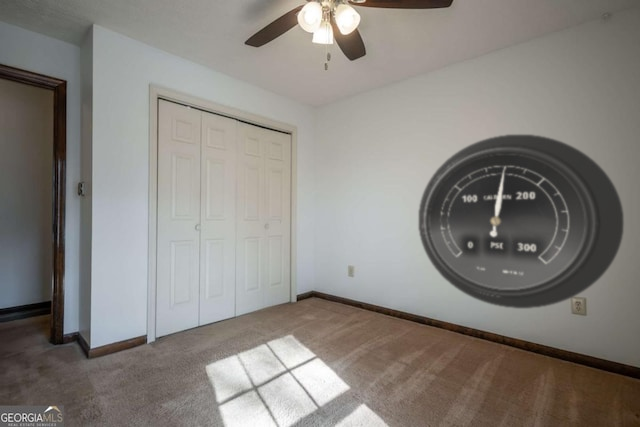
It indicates 160 psi
